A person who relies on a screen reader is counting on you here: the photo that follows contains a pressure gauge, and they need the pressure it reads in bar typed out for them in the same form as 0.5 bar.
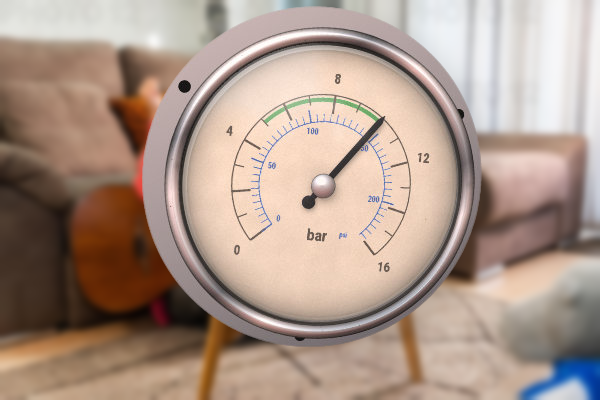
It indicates 10 bar
